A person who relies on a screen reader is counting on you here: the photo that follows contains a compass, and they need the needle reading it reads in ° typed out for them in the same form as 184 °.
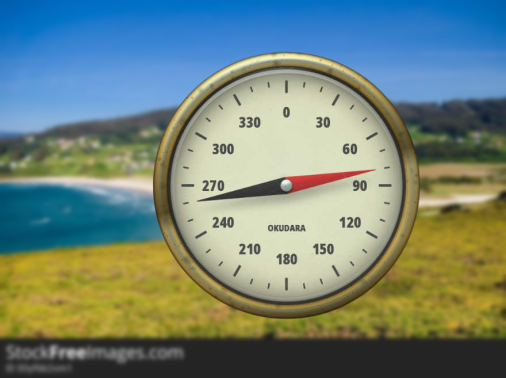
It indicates 80 °
